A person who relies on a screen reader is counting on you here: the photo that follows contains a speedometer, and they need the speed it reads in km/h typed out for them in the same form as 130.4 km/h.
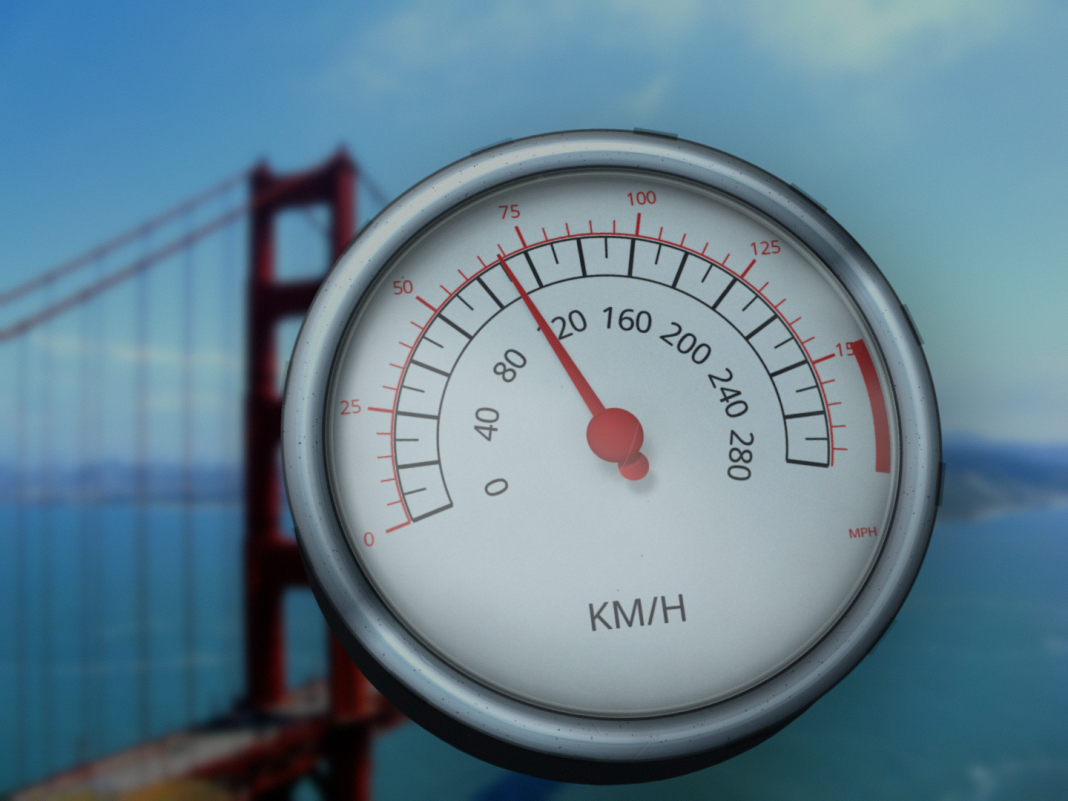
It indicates 110 km/h
